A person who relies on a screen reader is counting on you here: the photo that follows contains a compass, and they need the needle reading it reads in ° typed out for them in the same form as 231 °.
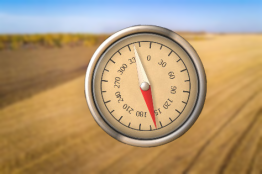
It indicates 157.5 °
